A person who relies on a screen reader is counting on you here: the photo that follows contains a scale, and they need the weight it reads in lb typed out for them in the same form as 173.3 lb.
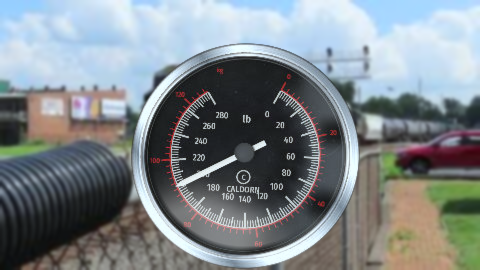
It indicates 200 lb
